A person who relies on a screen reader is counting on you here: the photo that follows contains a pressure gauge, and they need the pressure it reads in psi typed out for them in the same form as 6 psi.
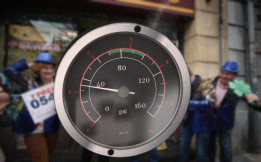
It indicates 35 psi
